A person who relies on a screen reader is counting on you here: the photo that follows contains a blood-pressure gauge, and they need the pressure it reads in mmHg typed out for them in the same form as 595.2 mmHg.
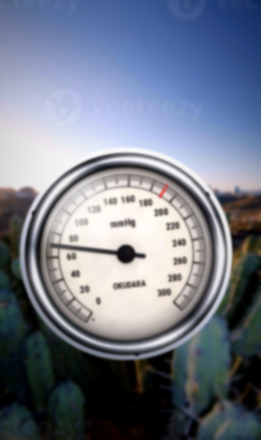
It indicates 70 mmHg
